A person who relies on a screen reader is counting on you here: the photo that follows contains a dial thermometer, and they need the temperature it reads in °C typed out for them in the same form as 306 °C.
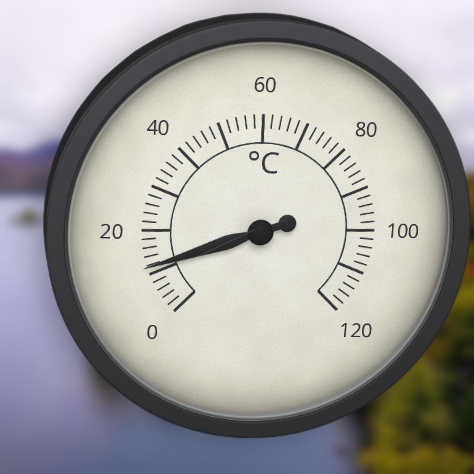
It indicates 12 °C
